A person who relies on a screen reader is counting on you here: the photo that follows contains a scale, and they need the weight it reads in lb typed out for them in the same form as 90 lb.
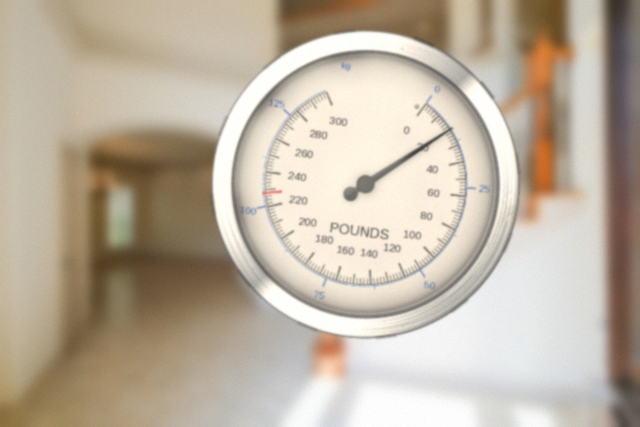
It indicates 20 lb
